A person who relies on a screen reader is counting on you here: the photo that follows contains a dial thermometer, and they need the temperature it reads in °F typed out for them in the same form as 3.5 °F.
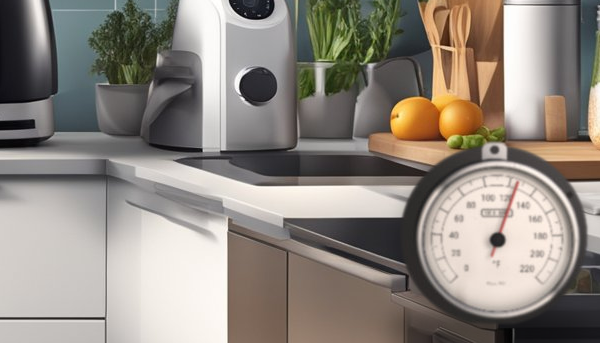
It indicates 125 °F
